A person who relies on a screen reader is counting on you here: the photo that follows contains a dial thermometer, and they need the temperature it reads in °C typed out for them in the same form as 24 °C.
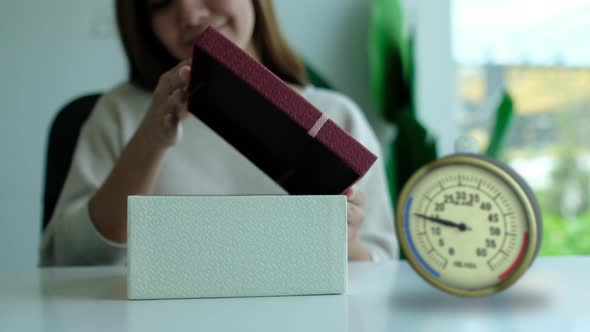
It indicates 15 °C
